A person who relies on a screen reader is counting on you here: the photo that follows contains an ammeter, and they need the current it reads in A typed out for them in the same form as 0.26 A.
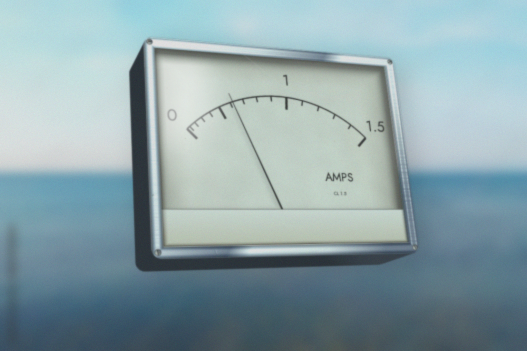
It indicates 0.6 A
